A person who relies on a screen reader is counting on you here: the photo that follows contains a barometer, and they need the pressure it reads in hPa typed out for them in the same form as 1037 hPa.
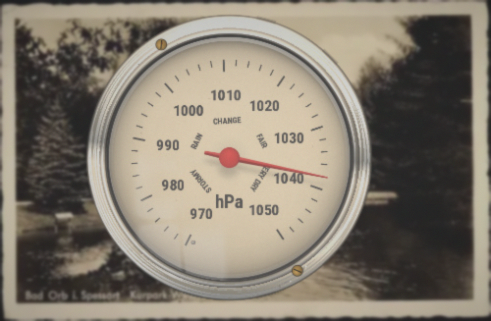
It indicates 1038 hPa
